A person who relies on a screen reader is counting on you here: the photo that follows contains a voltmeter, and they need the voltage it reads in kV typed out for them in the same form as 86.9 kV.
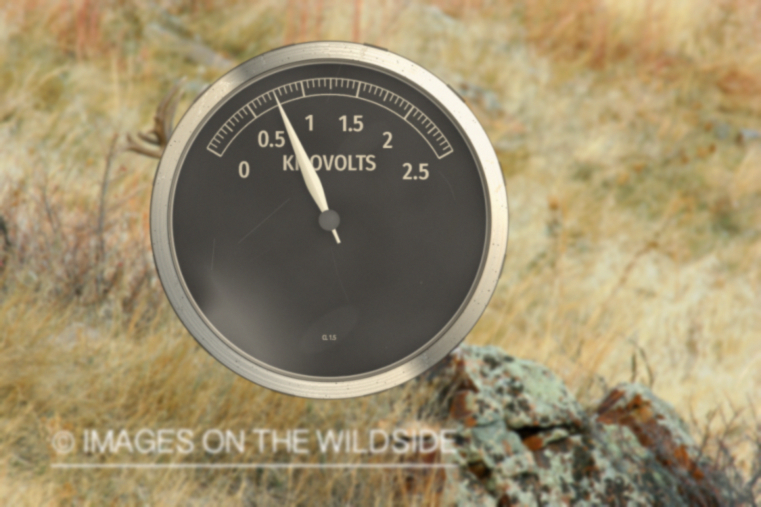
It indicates 0.75 kV
